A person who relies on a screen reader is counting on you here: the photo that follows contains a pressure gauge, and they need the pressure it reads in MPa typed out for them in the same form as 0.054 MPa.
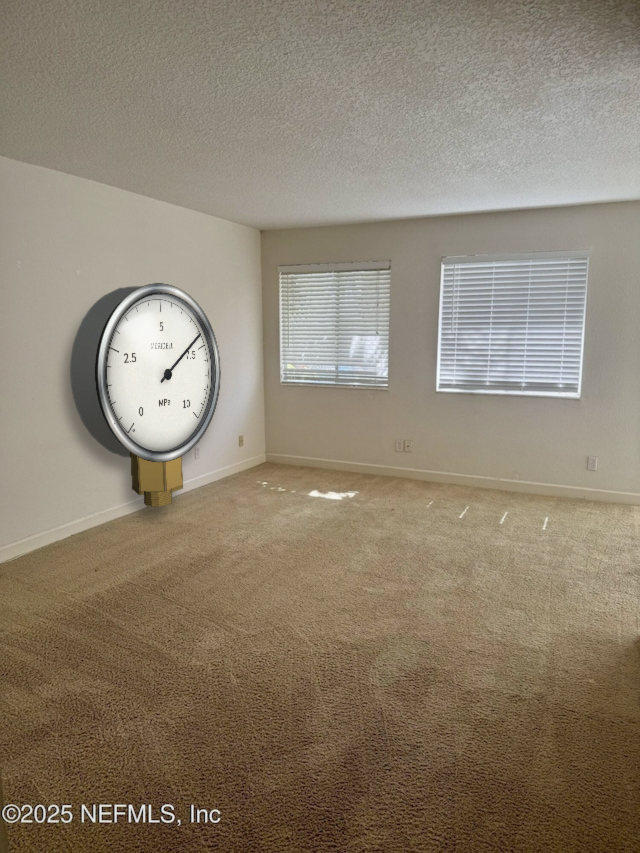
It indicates 7 MPa
